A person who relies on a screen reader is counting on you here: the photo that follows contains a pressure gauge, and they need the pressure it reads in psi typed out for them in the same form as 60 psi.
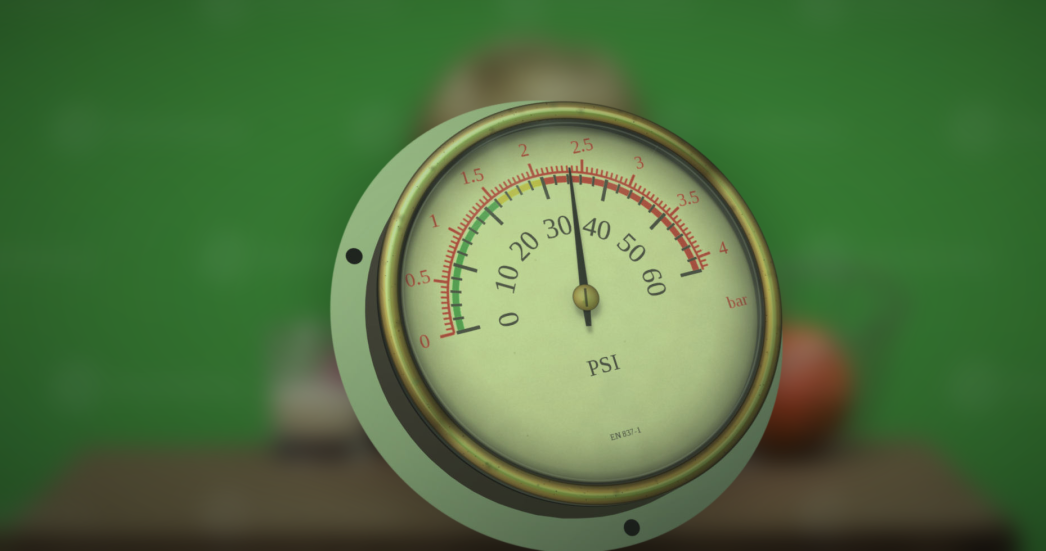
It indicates 34 psi
